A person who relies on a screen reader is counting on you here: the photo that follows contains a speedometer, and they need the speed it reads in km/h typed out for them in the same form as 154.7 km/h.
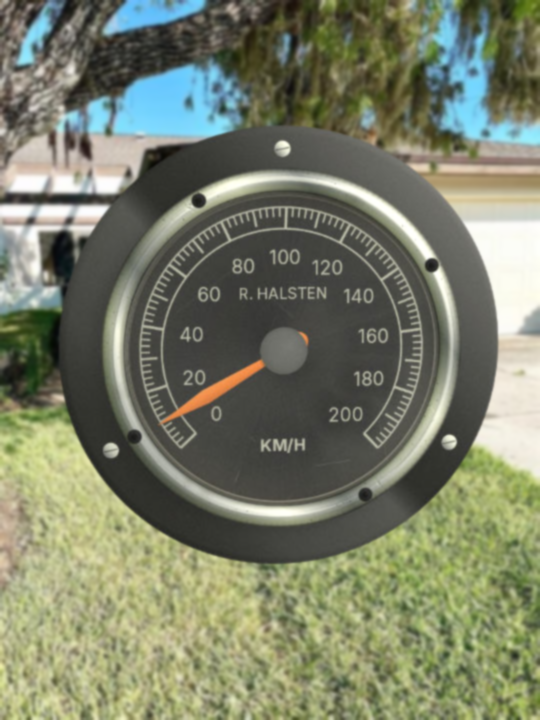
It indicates 10 km/h
